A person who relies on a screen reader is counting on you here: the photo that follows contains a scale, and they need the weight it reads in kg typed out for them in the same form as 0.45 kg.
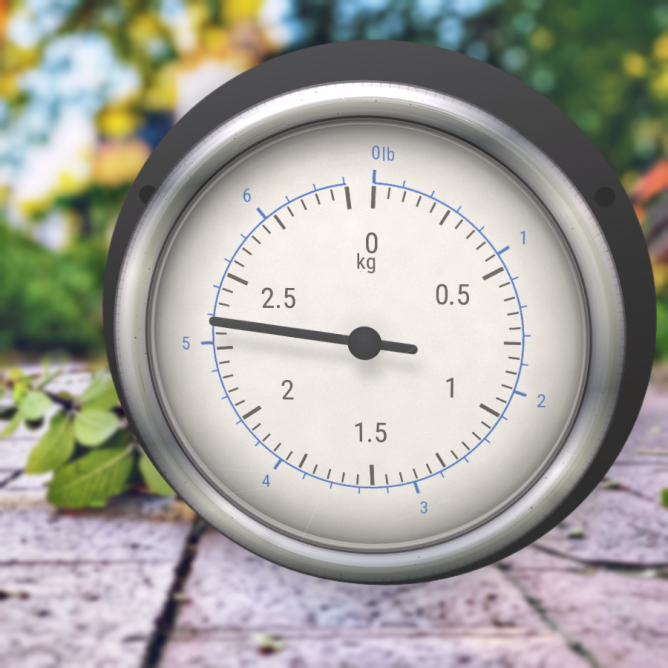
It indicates 2.35 kg
